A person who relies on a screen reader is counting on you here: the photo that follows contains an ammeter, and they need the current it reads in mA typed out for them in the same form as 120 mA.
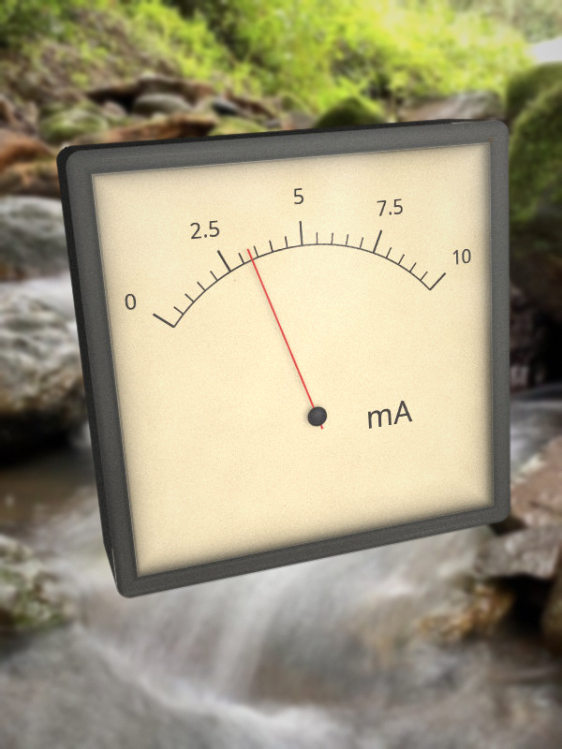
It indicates 3.25 mA
